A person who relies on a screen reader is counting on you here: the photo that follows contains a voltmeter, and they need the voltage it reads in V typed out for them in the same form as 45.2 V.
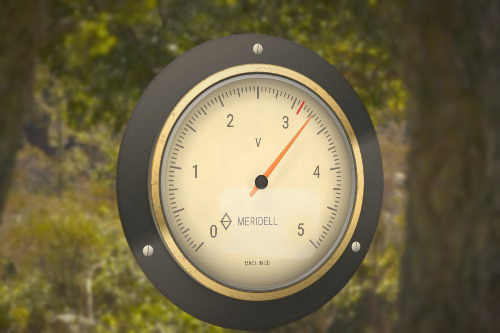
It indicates 3.25 V
